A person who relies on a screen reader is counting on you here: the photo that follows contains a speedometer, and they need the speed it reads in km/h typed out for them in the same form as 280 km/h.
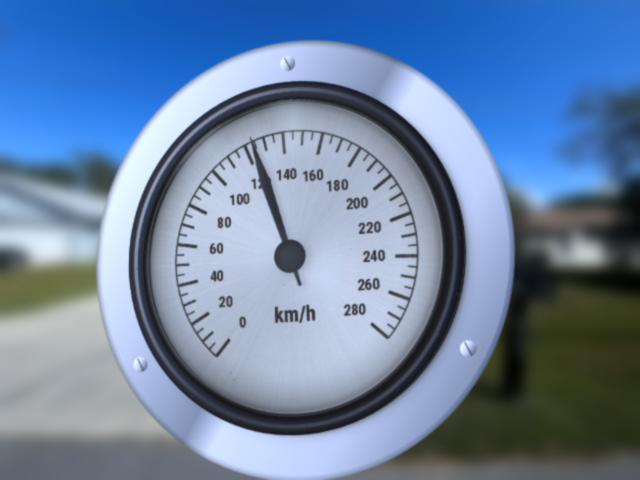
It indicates 125 km/h
